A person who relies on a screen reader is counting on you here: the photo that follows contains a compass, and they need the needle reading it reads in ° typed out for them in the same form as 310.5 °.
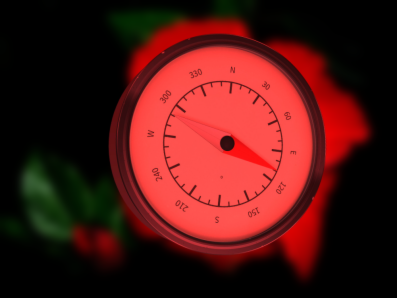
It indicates 110 °
